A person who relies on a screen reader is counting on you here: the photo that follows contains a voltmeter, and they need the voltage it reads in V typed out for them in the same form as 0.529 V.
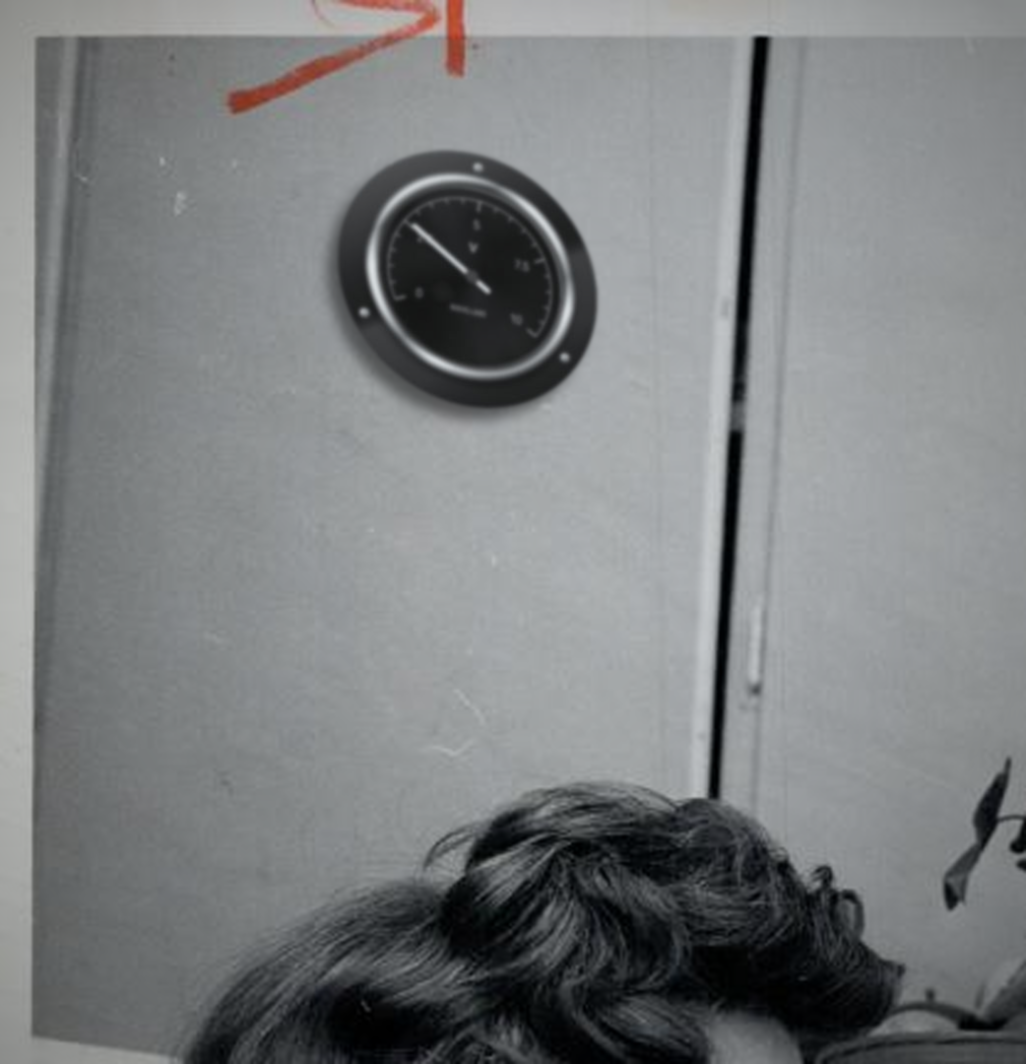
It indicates 2.5 V
